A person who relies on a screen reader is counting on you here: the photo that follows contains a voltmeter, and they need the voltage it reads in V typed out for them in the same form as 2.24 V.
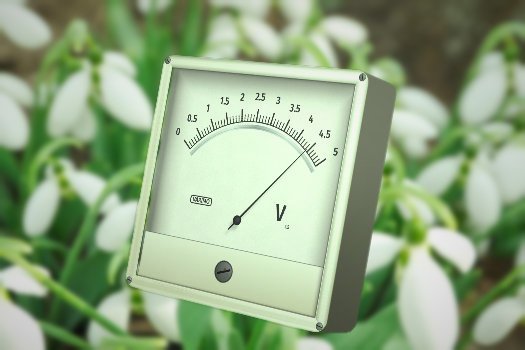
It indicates 4.5 V
